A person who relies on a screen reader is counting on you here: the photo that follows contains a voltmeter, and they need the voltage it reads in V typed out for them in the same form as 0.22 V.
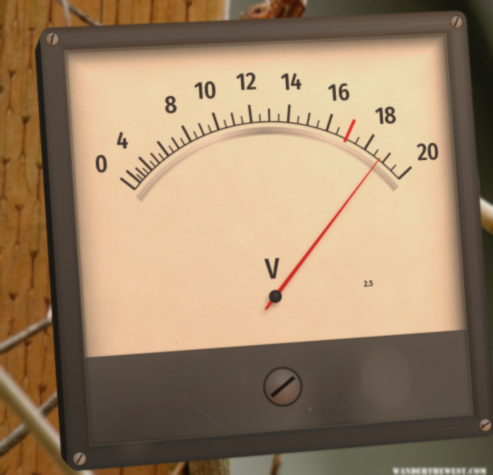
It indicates 18.75 V
